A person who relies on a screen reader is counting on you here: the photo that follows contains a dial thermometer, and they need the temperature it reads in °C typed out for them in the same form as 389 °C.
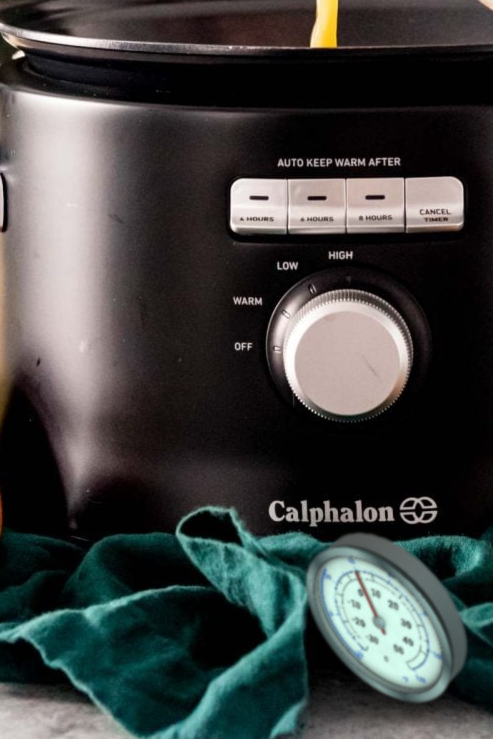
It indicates 5 °C
